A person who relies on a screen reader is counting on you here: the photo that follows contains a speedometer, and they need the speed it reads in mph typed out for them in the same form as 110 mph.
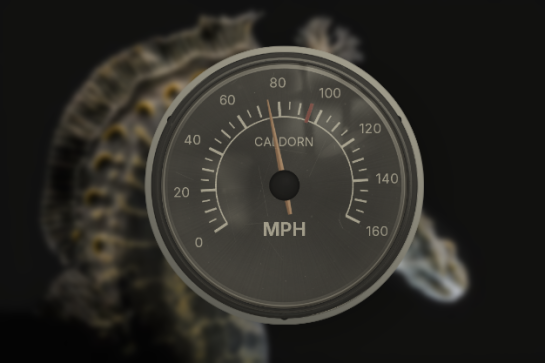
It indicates 75 mph
